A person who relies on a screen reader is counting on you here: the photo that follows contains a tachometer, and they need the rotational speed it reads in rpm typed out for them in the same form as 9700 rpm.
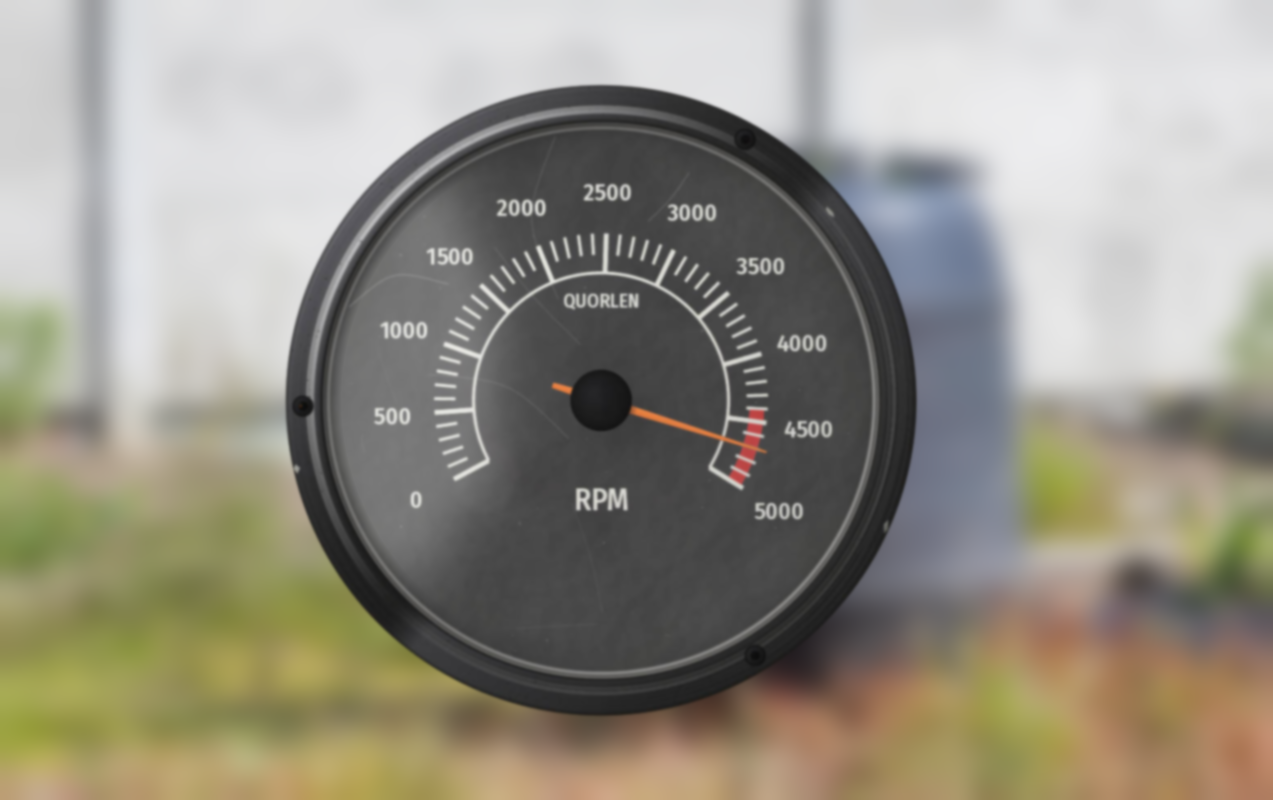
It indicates 4700 rpm
